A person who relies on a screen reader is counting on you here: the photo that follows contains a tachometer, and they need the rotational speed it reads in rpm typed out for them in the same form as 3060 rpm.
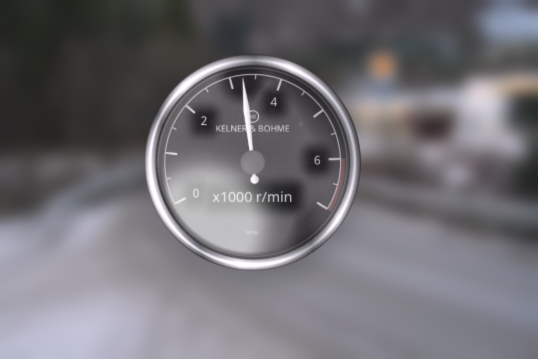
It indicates 3250 rpm
